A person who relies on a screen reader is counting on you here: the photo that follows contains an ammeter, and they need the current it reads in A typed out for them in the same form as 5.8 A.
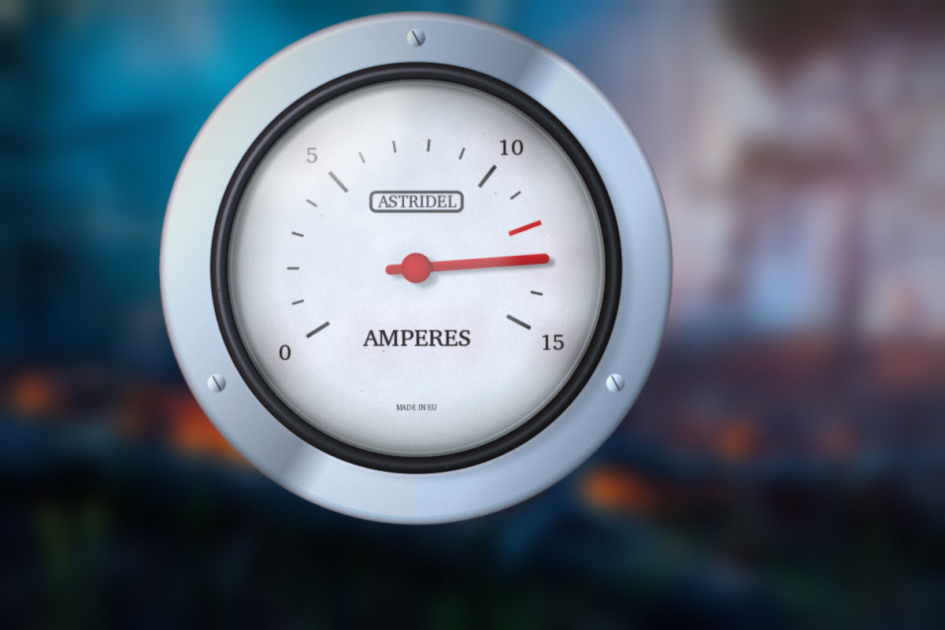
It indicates 13 A
